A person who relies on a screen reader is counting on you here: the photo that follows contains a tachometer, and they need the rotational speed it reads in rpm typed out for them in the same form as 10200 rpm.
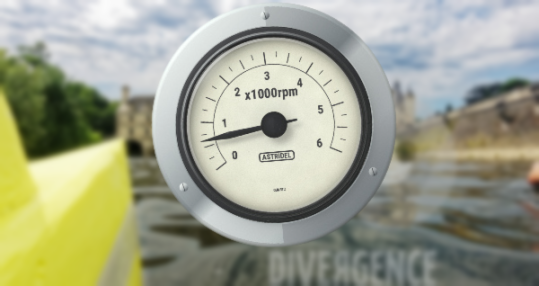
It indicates 625 rpm
